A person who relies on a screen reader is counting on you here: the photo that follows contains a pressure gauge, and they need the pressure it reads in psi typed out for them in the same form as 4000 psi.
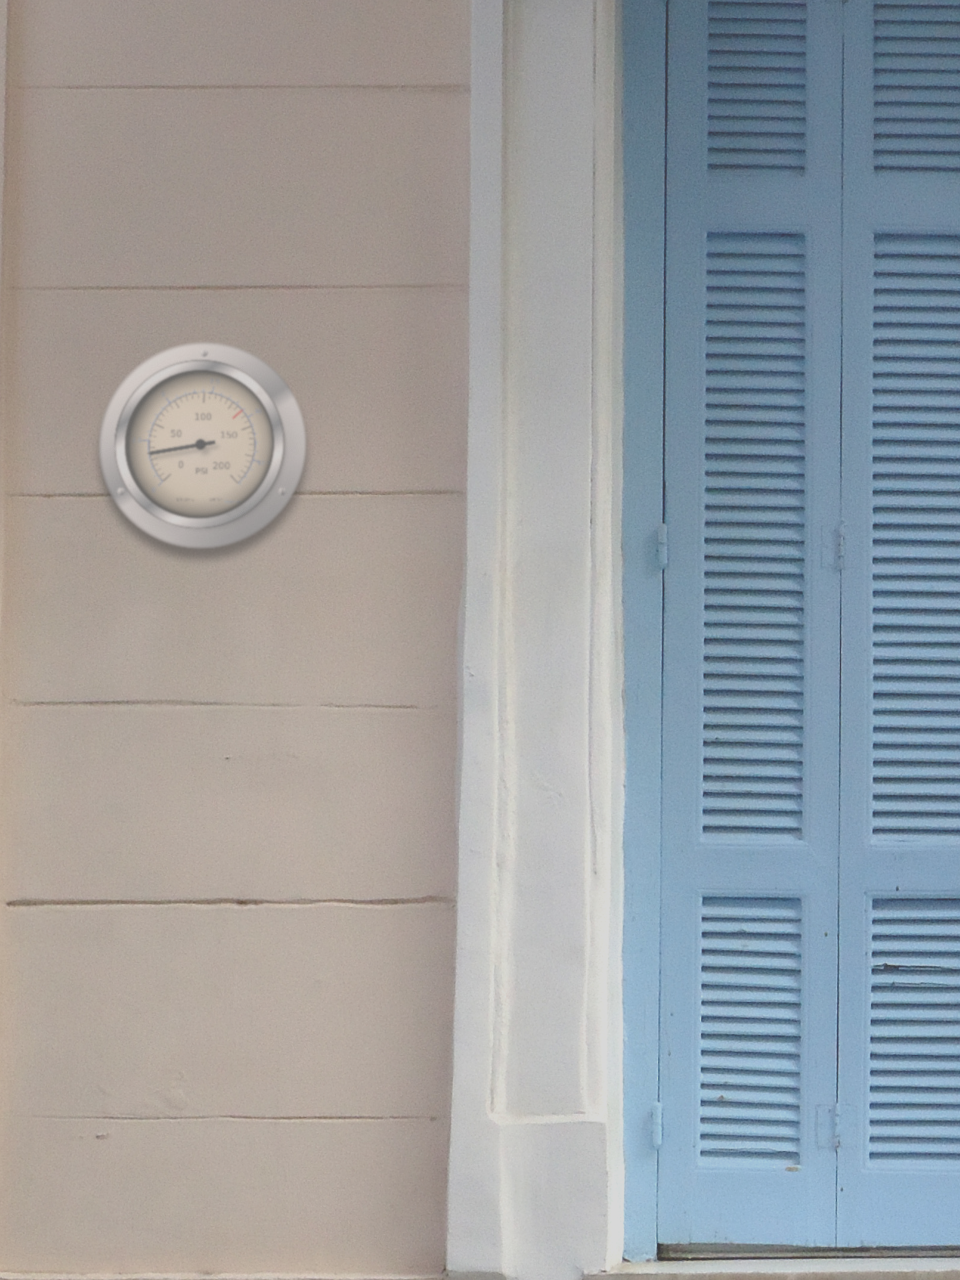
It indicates 25 psi
